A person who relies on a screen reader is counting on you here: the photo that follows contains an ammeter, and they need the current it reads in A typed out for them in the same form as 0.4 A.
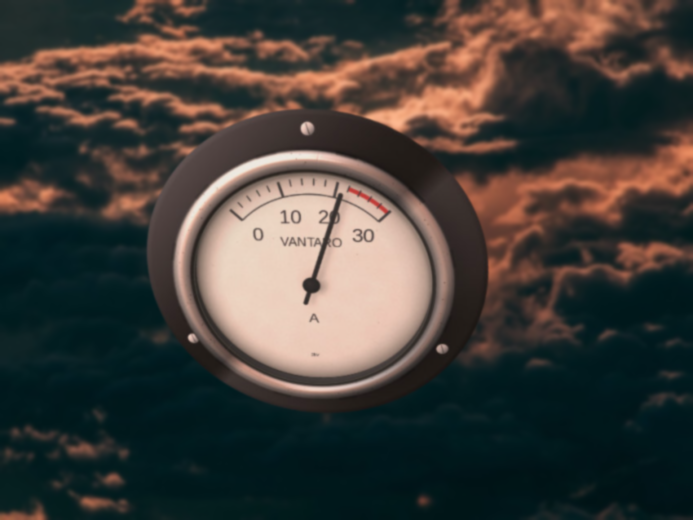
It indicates 21 A
